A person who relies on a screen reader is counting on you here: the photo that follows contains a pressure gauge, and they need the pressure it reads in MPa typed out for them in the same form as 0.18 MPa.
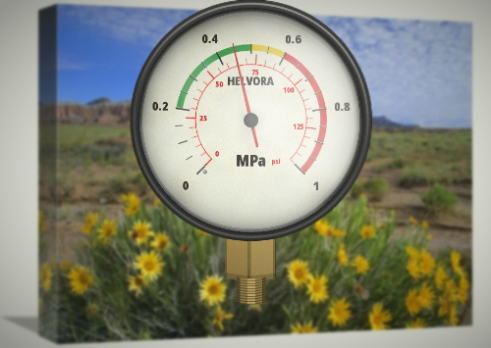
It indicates 0.45 MPa
